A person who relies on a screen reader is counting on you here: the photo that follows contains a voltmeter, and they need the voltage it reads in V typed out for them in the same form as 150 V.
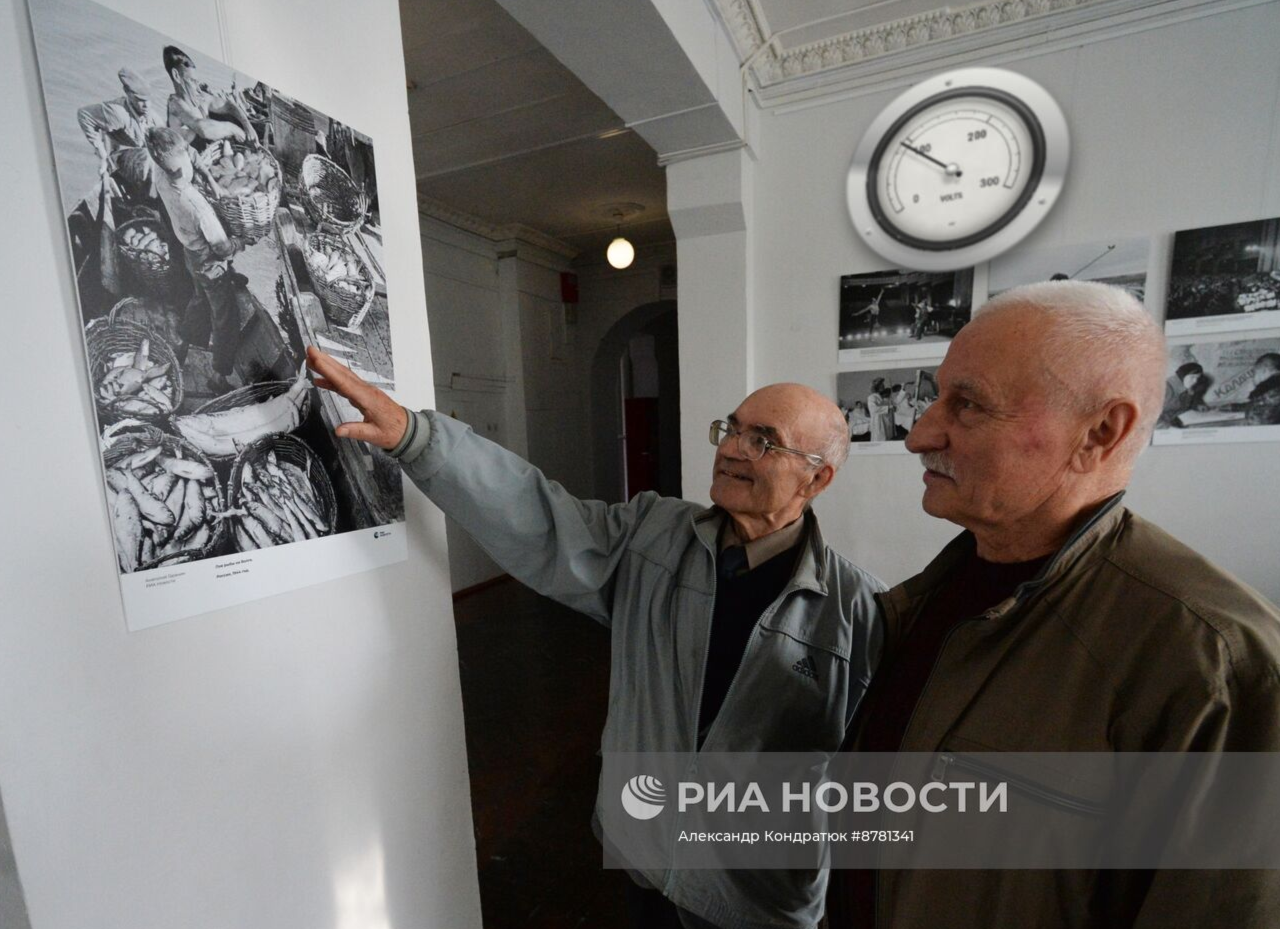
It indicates 90 V
